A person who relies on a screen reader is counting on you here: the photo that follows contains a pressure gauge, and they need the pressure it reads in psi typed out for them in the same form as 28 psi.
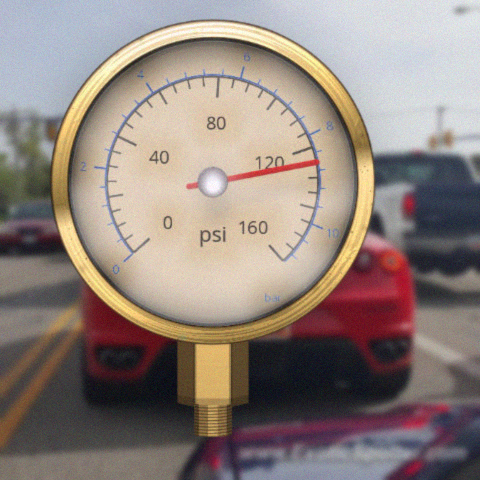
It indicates 125 psi
